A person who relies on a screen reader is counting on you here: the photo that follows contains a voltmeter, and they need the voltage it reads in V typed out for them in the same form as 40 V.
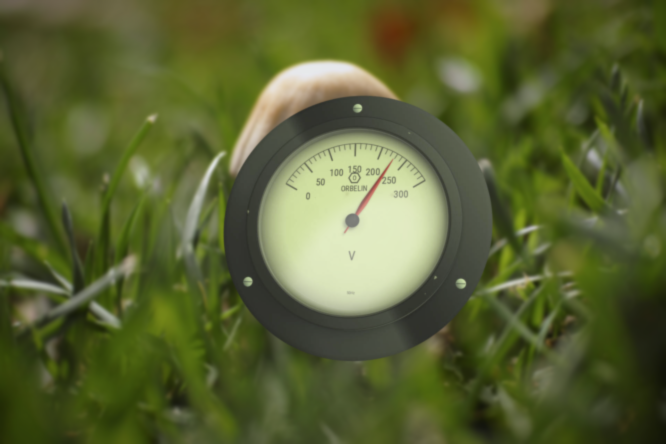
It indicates 230 V
